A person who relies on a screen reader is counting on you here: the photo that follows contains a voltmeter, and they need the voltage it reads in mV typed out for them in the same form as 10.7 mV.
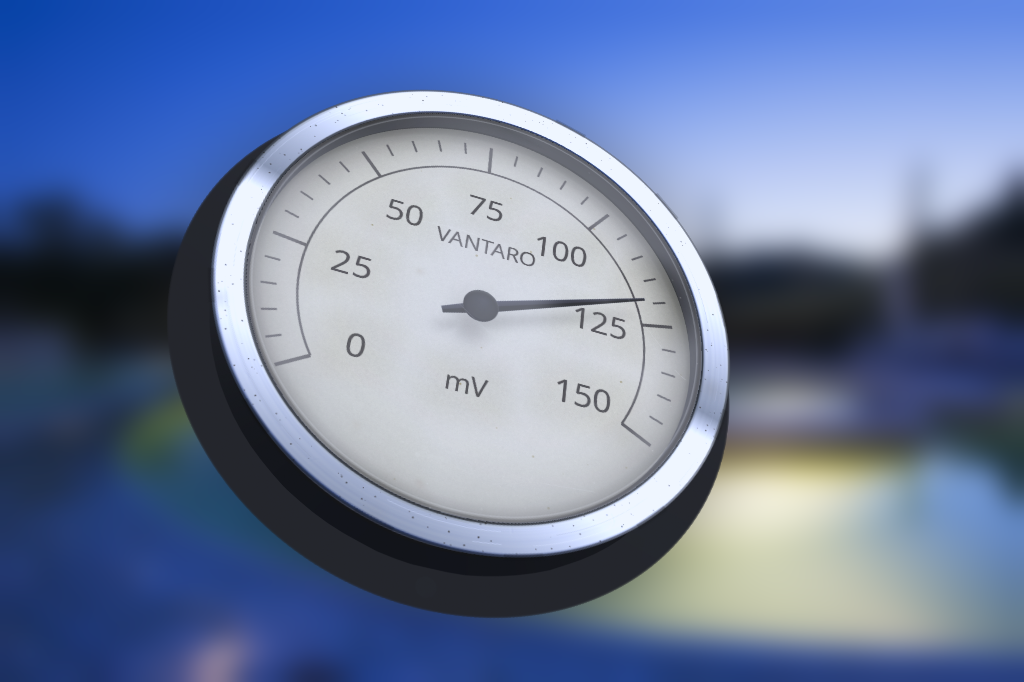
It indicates 120 mV
